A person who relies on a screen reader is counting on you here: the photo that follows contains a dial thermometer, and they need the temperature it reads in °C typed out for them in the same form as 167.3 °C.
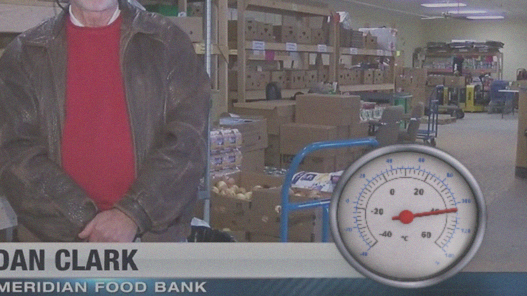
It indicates 40 °C
